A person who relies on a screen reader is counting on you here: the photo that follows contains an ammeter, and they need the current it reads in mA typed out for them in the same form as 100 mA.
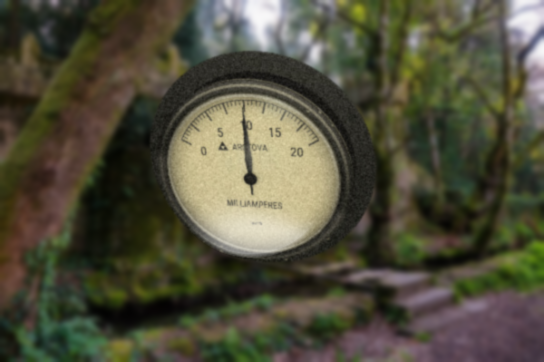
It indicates 10 mA
